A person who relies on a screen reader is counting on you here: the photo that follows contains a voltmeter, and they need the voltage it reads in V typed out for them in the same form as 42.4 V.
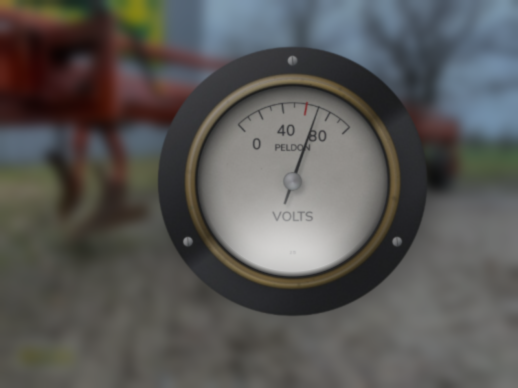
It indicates 70 V
